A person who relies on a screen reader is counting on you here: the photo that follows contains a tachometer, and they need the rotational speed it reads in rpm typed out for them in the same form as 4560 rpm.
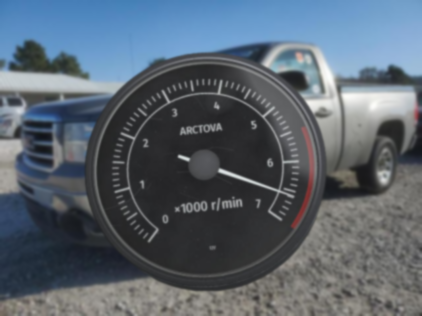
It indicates 6600 rpm
